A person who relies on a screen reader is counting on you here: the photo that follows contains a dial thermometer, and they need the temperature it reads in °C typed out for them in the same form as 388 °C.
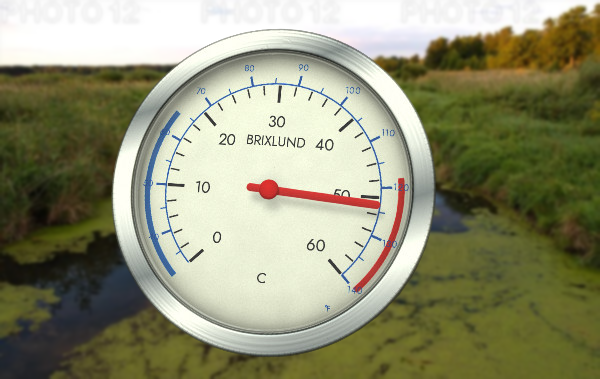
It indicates 51 °C
